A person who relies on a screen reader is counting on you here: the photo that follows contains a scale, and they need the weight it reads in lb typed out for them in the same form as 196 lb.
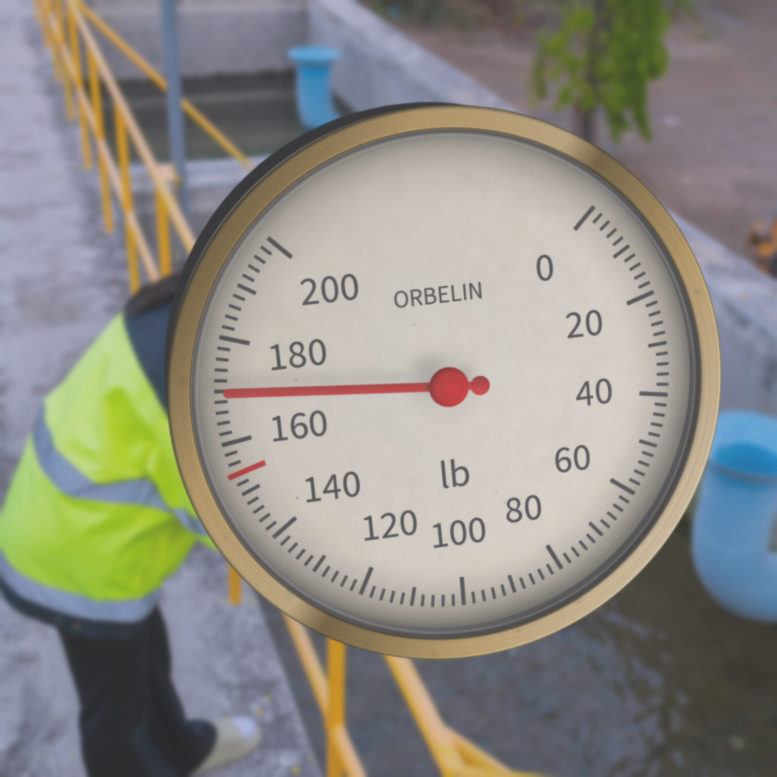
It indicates 170 lb
